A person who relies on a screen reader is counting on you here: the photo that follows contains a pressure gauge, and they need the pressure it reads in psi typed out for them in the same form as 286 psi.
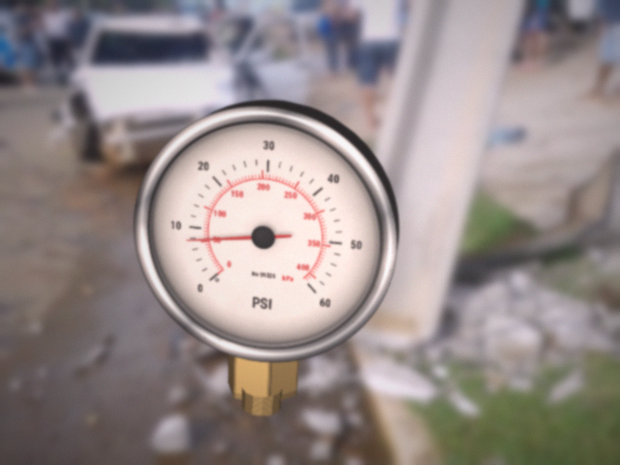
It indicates 8 psi
